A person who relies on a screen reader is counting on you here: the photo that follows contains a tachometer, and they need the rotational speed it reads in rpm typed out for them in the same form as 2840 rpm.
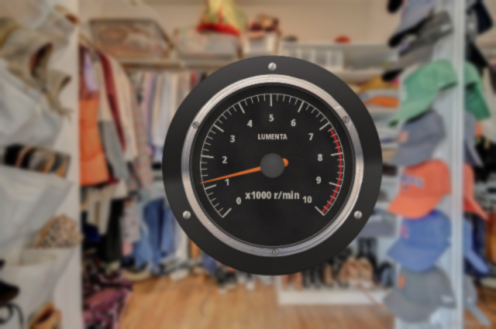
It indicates 1200 rpm
